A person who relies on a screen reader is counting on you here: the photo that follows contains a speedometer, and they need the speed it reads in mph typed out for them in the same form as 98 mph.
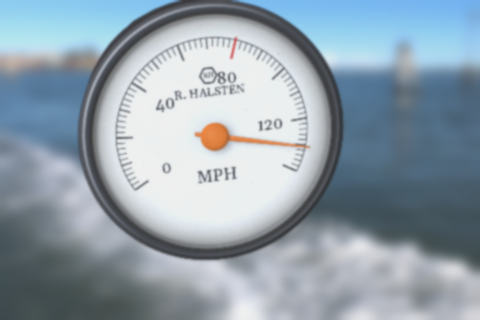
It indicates 130 mph
